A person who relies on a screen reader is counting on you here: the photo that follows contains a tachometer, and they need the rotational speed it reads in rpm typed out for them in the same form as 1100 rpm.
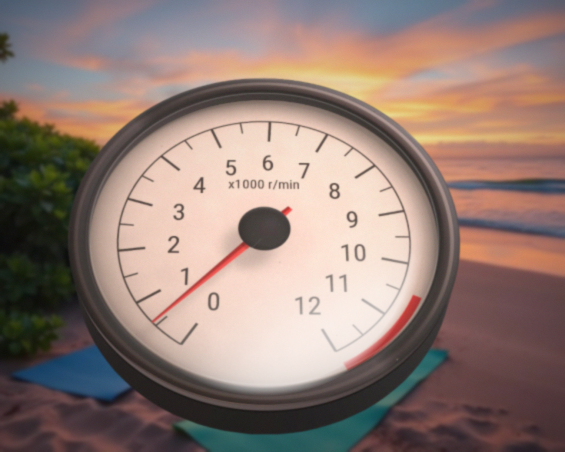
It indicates 500 rpm
